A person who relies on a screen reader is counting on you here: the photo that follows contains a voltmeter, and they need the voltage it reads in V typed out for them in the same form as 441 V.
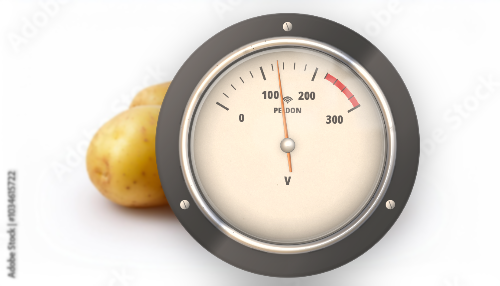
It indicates 130 V
